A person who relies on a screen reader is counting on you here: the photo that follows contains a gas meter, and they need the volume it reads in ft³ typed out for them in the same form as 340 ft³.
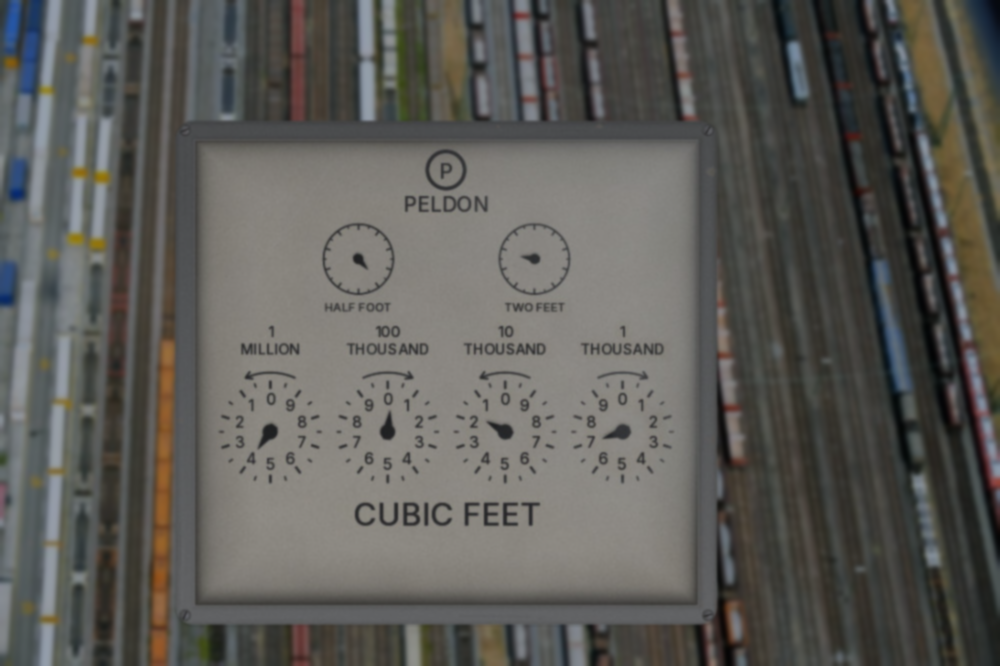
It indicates 401700 ft³
